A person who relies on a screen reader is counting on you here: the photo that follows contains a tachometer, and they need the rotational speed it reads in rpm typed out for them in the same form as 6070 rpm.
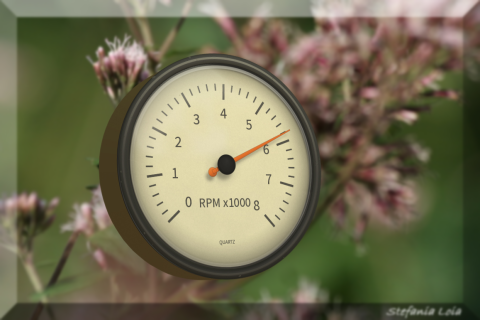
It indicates 5800 rpm
